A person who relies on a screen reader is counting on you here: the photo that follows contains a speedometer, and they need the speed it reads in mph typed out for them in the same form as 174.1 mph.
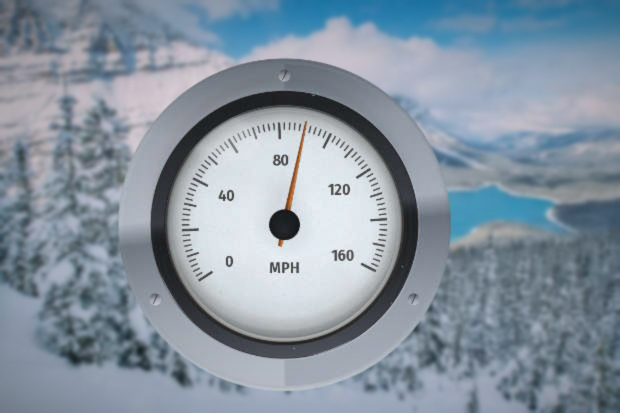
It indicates 90 mph
